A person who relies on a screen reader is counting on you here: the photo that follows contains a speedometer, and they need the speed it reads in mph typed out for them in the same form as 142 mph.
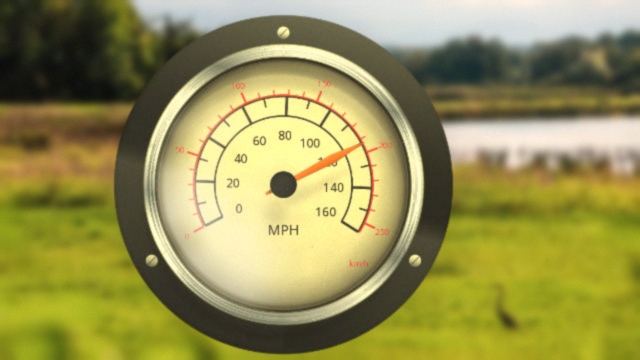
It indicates 120 mph
